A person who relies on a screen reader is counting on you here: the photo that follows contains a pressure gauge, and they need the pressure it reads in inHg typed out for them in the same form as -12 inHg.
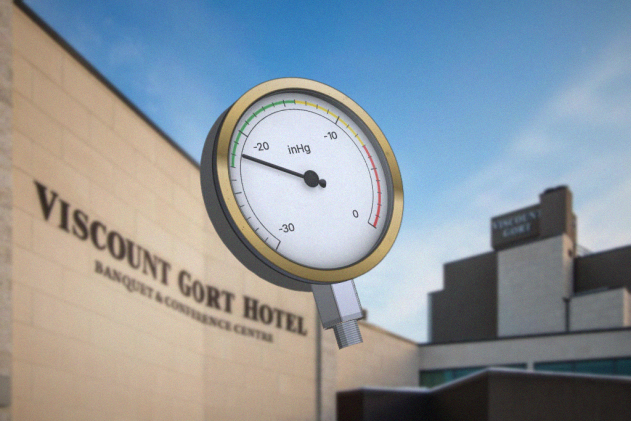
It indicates -22 inHg
